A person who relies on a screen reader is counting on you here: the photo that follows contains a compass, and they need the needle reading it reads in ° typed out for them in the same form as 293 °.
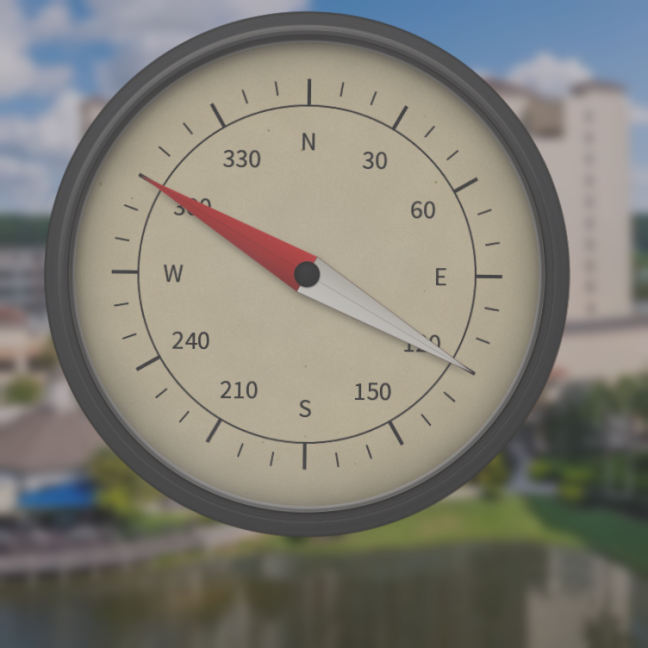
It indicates 300 °
